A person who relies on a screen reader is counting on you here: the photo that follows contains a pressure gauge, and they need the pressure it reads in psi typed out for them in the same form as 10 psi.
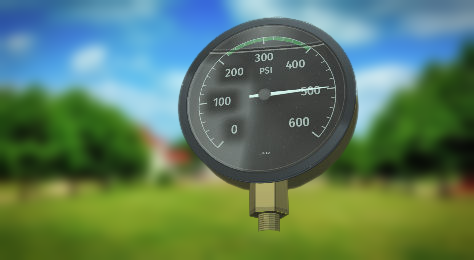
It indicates 500 psi
